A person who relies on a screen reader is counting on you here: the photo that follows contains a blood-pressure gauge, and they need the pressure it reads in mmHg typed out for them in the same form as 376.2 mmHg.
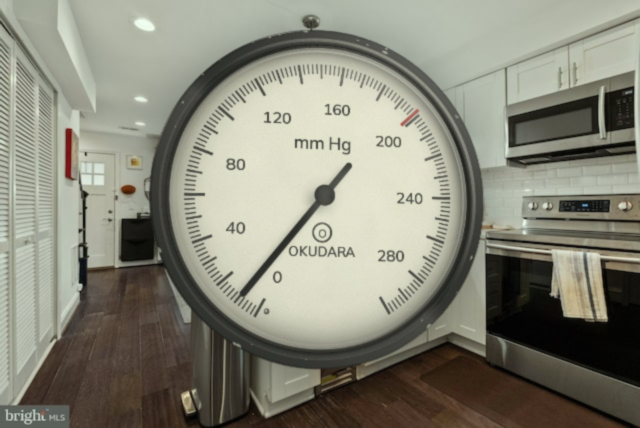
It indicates 10 mmHg
